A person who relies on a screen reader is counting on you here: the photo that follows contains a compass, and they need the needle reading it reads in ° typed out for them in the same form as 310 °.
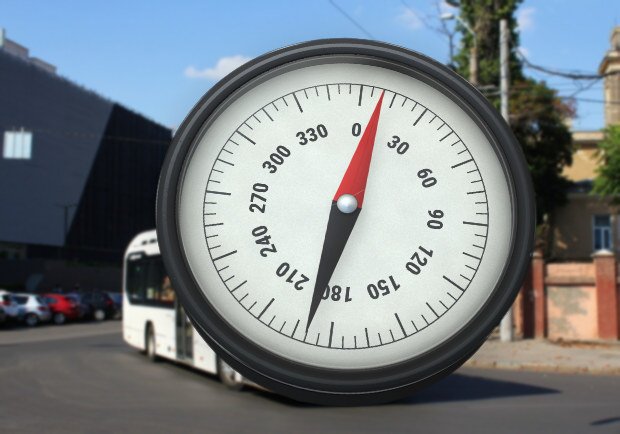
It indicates 10 °
